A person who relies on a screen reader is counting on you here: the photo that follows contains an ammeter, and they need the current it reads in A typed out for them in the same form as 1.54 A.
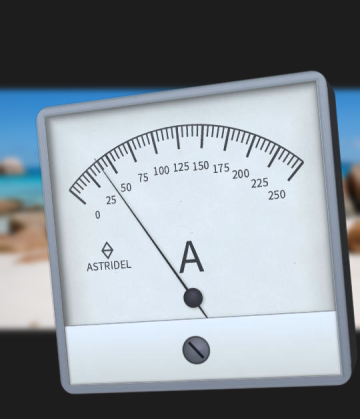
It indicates 40 A
